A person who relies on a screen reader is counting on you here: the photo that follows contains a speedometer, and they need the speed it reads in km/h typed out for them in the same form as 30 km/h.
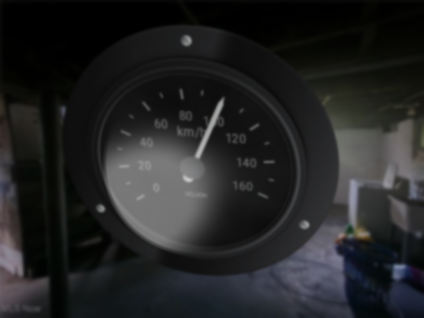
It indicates 100 km/h
